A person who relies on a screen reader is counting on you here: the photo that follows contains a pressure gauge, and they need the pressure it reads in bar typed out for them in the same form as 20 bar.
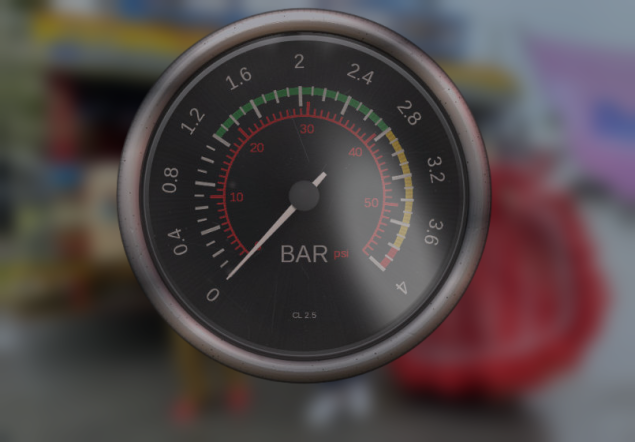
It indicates 0 bar
